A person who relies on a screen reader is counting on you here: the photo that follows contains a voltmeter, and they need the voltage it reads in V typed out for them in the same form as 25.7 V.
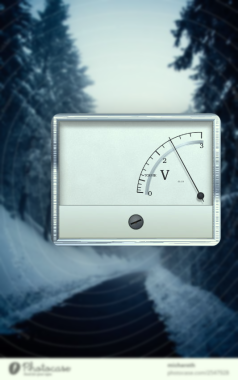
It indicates 2.4 V
